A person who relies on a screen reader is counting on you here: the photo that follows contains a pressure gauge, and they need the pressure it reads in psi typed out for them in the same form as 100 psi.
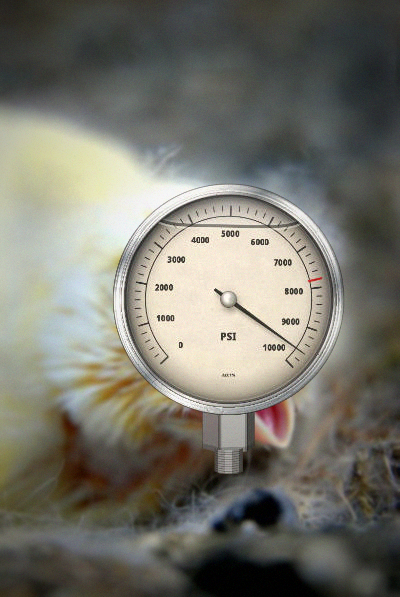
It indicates 9600 psi
